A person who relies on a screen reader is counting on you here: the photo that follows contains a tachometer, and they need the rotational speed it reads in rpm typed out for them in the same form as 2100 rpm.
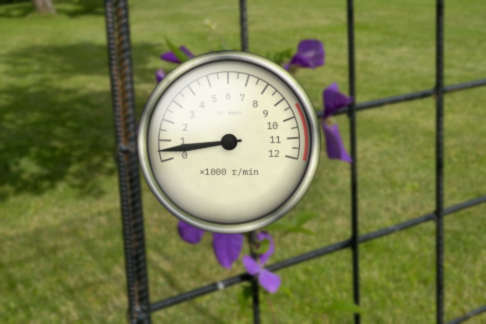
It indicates 500 rpm
